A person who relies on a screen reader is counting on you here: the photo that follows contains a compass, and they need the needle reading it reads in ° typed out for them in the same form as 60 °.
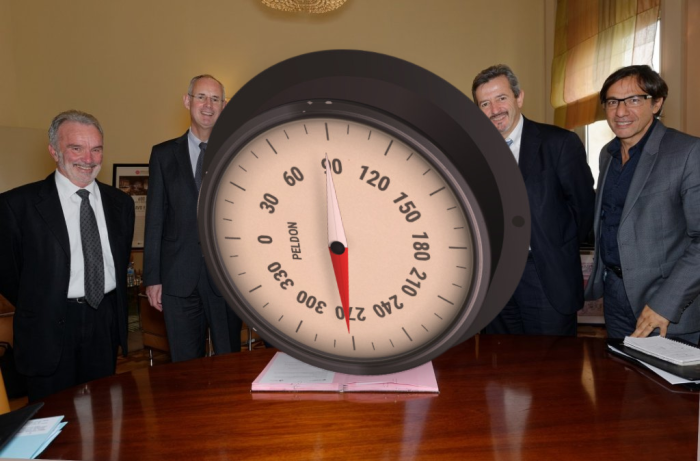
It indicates 270 °
